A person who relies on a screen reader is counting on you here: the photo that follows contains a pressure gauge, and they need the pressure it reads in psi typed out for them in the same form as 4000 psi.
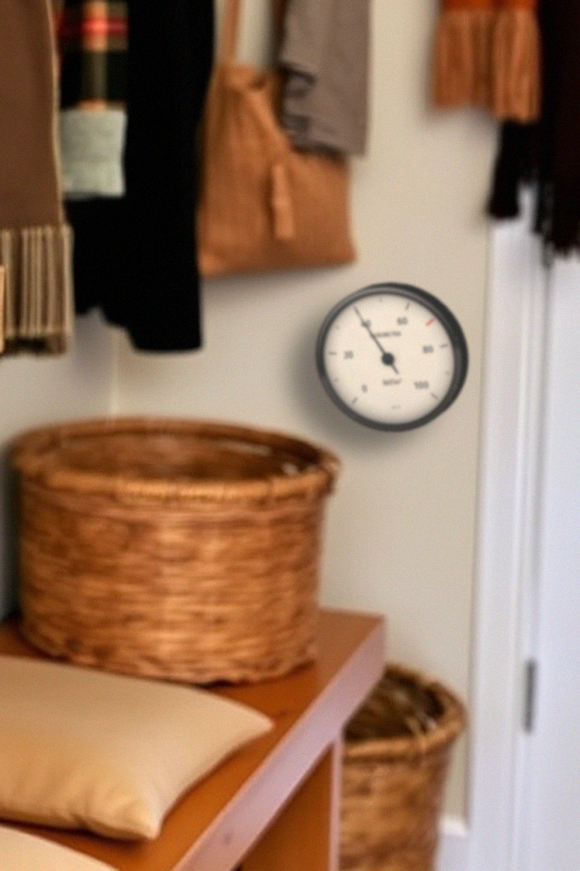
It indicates 40 psi
